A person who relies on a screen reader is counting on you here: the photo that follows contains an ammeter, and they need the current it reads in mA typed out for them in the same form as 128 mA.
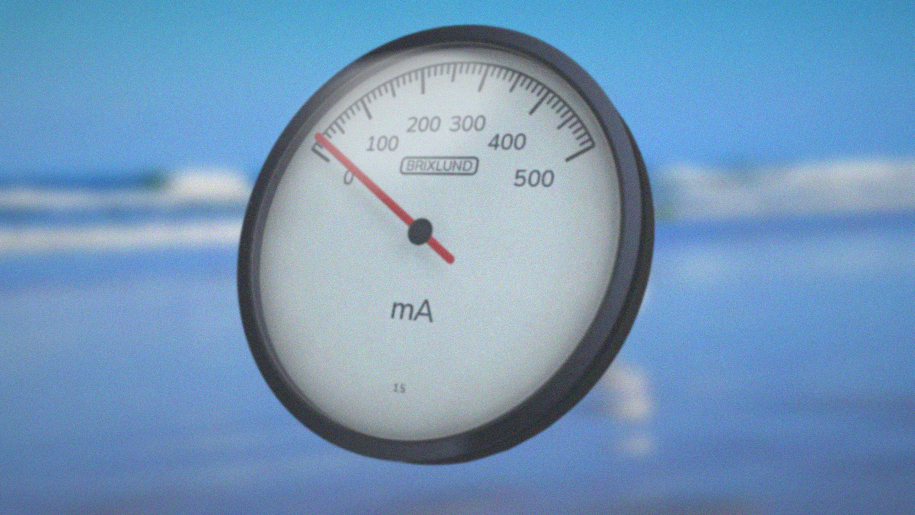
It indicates 20 mA
